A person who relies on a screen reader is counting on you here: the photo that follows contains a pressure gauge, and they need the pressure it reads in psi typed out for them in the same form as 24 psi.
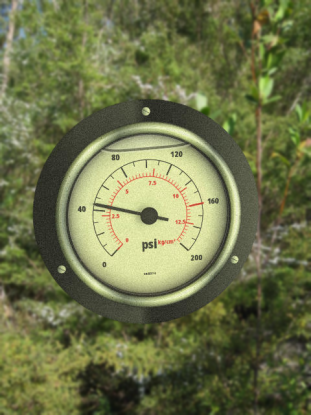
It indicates 45 psi
